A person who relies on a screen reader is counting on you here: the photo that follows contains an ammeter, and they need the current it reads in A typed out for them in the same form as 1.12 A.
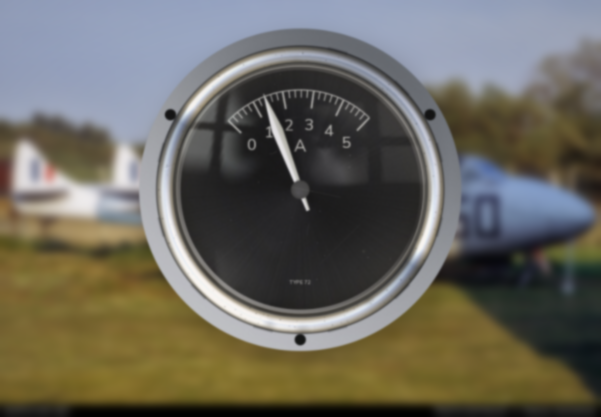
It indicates 1.4 A
